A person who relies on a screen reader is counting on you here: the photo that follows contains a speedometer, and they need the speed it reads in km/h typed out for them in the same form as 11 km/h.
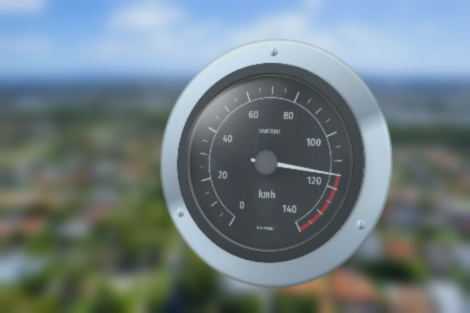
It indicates 115 km/h
